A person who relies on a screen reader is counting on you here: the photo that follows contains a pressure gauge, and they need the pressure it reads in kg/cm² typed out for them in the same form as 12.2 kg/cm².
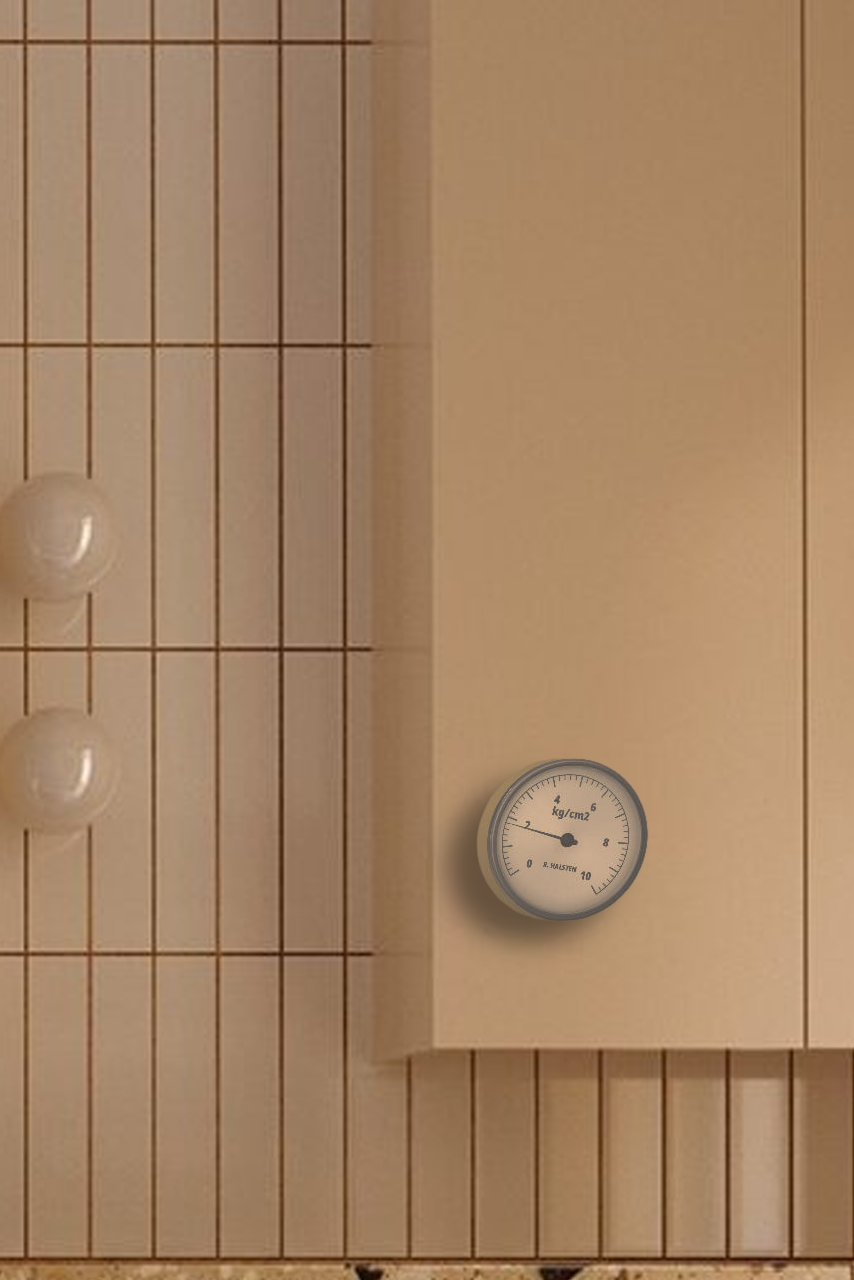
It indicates 1.8 kg/cm²
